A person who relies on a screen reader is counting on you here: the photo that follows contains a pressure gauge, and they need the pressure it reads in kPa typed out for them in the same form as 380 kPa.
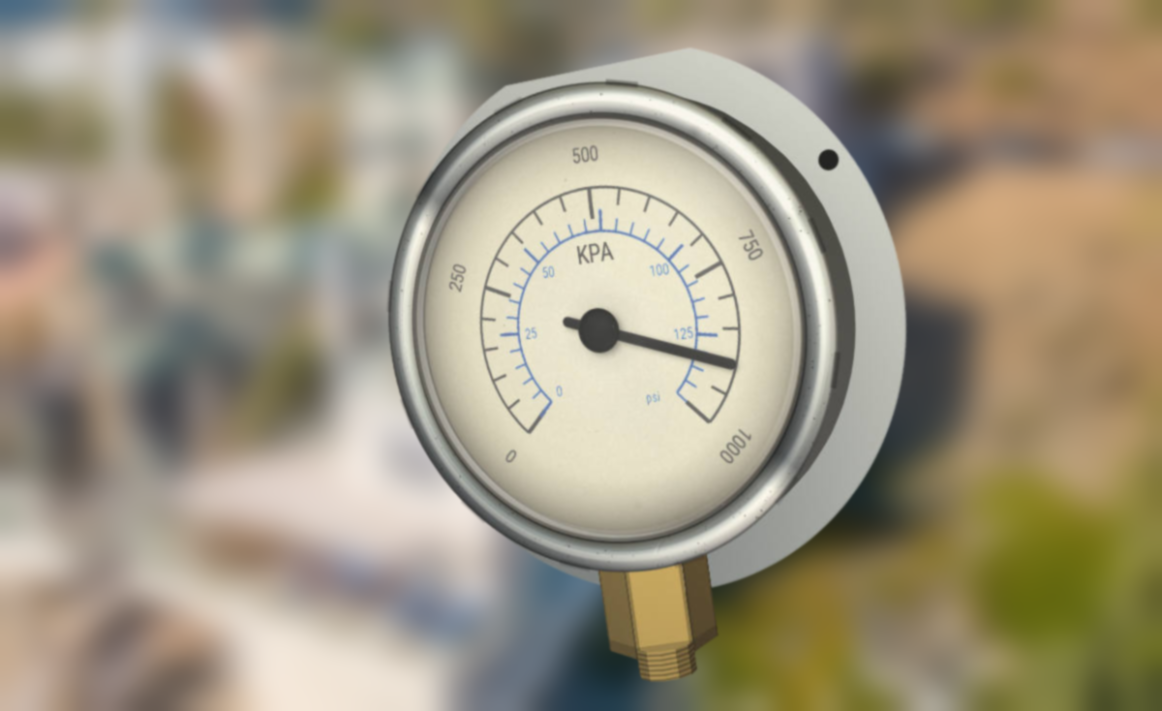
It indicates 900 kPa
